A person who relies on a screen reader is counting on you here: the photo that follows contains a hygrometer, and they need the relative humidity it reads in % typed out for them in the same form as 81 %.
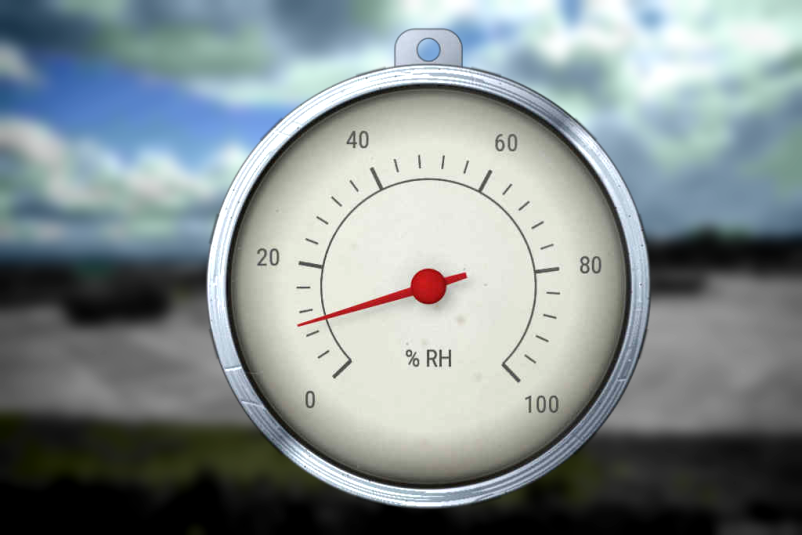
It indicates 10 %
